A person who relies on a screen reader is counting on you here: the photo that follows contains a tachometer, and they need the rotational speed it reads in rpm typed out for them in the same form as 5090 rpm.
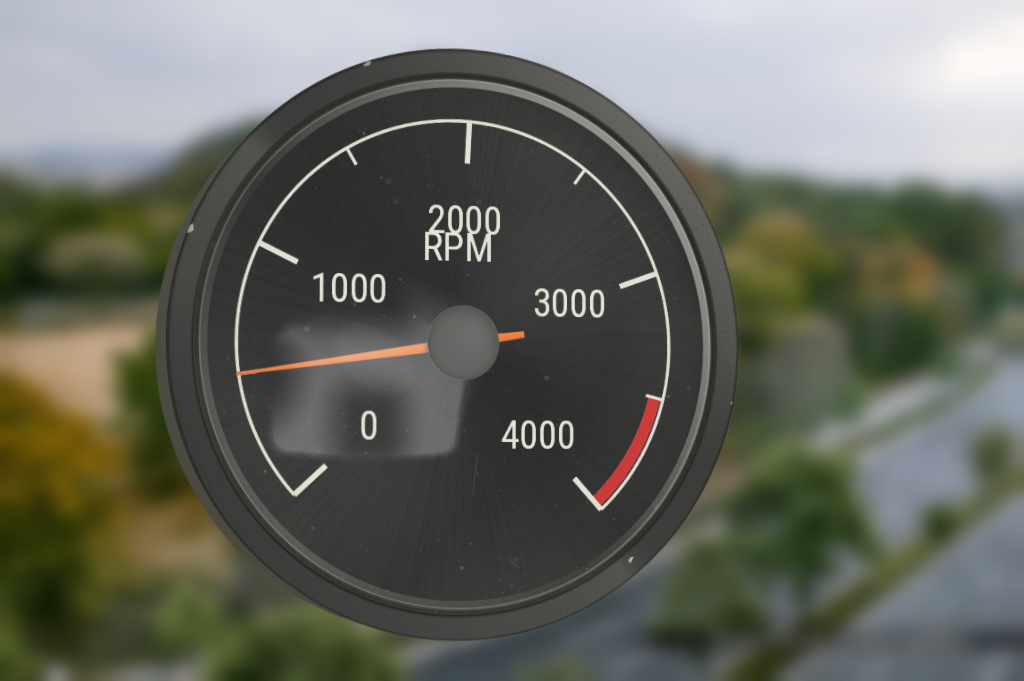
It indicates 500 rpm
